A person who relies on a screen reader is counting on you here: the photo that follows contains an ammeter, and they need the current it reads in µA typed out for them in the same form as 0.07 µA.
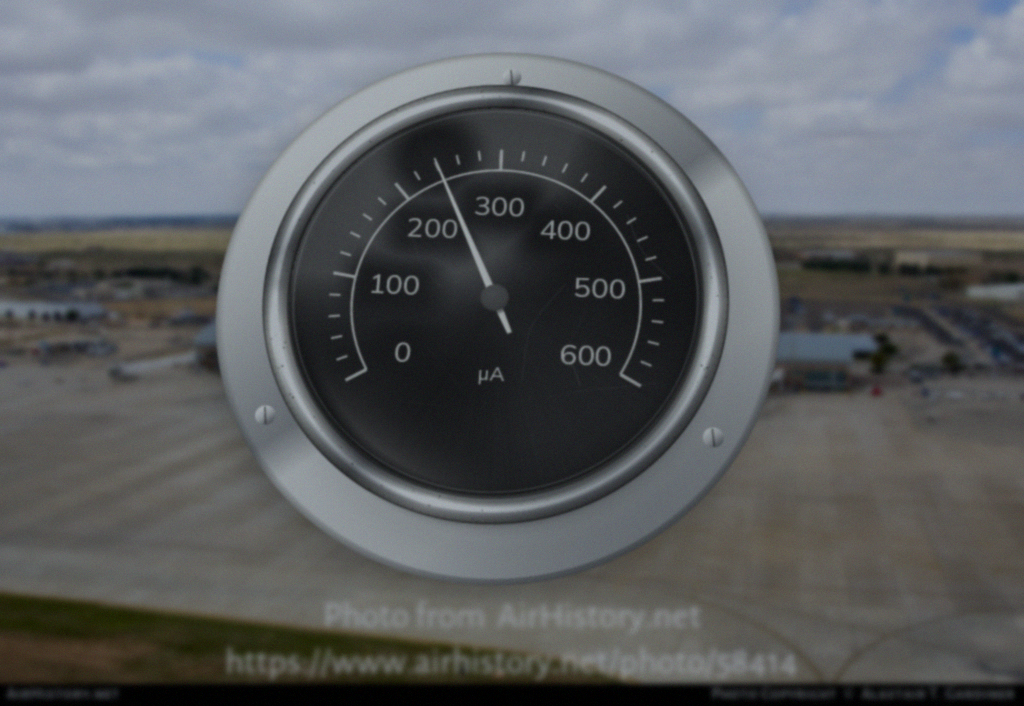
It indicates 240 µA
